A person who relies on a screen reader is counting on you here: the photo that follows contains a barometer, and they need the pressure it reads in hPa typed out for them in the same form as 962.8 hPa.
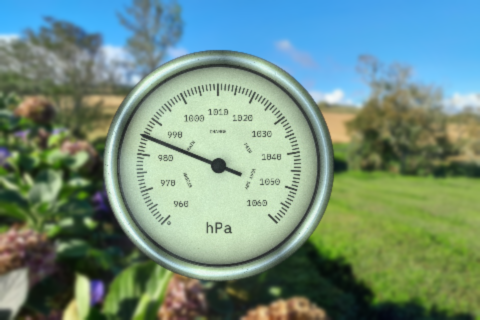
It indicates 985 hPa
